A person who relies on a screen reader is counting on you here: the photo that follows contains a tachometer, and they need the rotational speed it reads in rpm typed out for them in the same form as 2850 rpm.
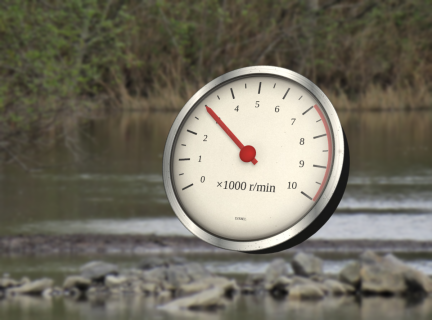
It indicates 3000 rpm
